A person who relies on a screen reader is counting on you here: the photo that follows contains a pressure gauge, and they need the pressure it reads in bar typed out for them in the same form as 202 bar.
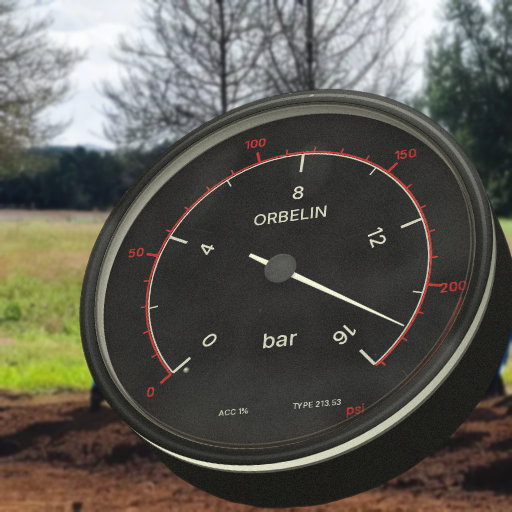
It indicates 15 bar
